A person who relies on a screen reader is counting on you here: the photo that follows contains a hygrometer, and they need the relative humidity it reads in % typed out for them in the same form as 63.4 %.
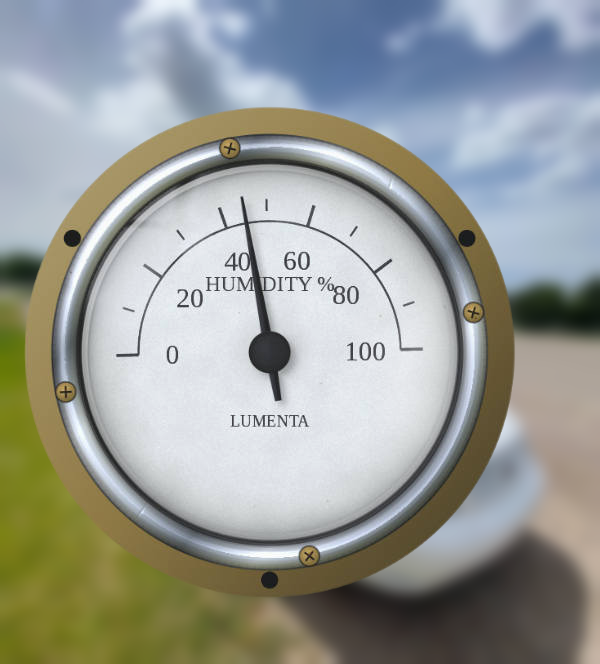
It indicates 45 %
